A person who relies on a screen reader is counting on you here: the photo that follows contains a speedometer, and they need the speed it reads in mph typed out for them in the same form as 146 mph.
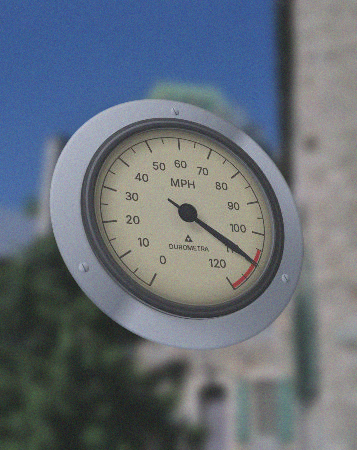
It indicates 110 mph
